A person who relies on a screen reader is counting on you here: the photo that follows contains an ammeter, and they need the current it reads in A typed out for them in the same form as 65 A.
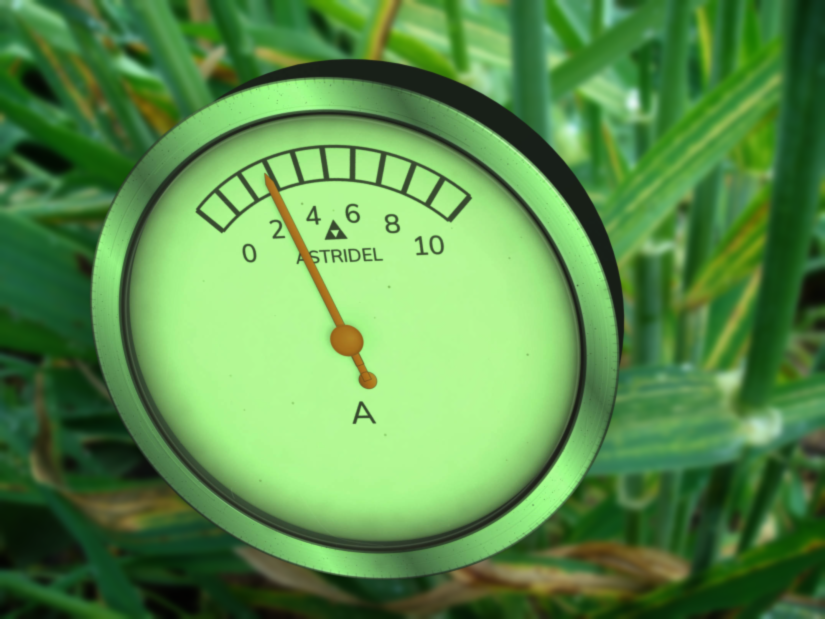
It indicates 3 A
